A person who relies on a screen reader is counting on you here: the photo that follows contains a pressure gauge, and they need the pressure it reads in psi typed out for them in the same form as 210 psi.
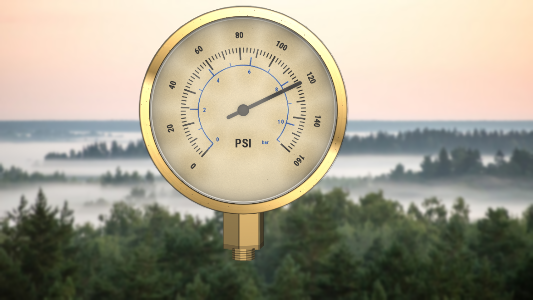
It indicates 120 psi
